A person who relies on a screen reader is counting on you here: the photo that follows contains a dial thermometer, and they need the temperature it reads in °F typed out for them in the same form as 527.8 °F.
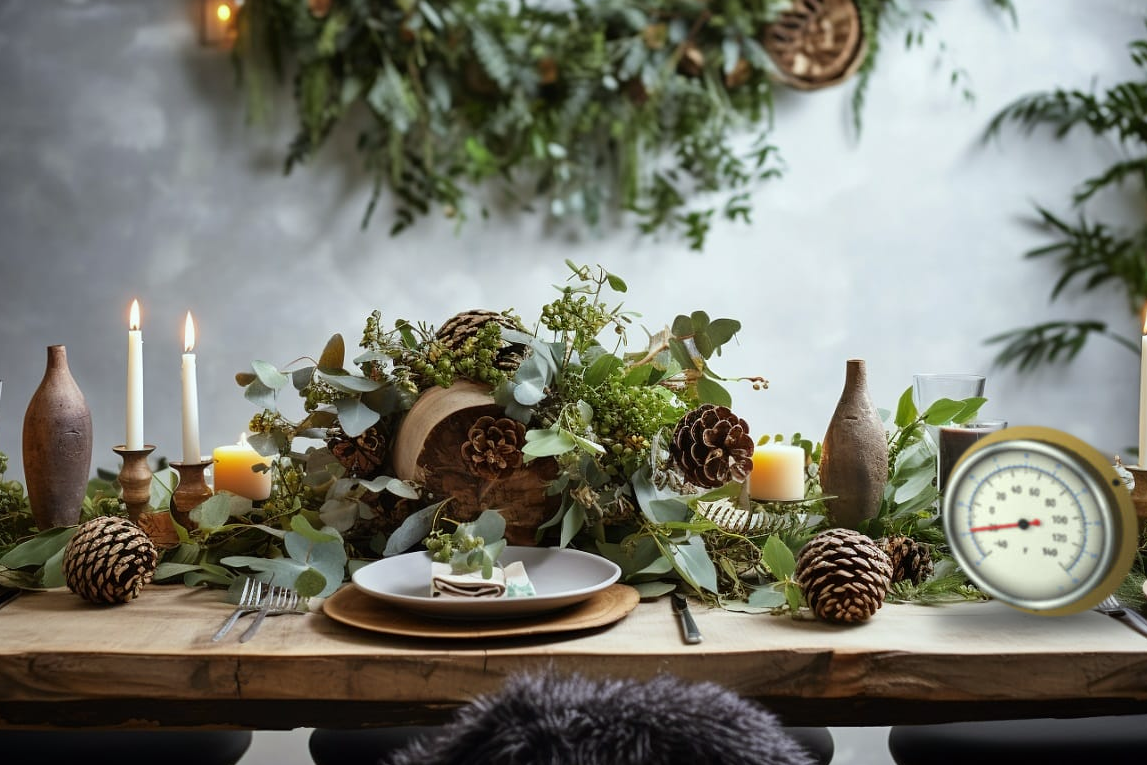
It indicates -20 °F
